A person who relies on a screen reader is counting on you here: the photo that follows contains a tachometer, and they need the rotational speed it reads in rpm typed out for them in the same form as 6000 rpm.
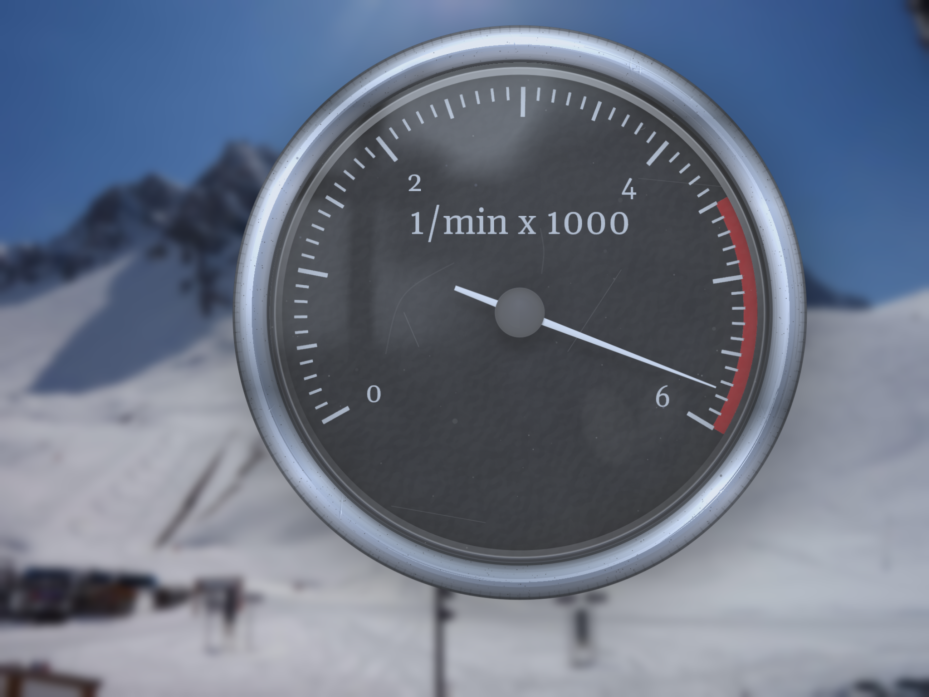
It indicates 5750 rpm
